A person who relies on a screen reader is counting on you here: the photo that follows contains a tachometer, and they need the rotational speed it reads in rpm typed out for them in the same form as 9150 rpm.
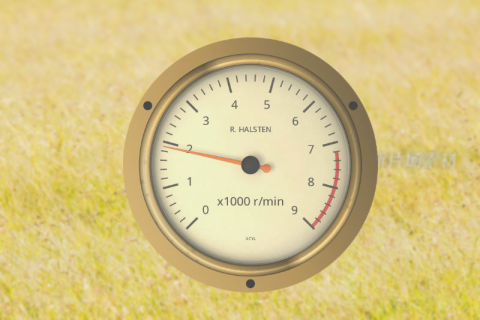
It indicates 1900 rpm
